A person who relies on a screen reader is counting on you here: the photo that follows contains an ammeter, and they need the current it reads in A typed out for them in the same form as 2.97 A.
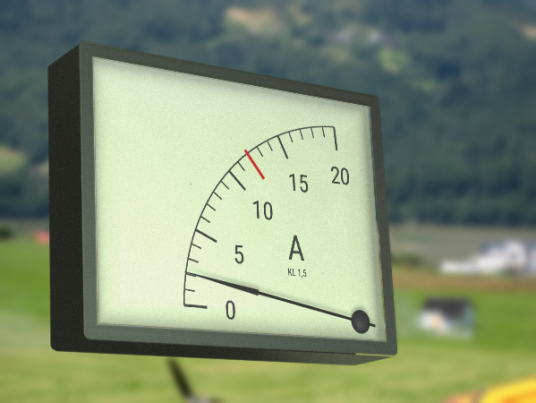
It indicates 2 A
